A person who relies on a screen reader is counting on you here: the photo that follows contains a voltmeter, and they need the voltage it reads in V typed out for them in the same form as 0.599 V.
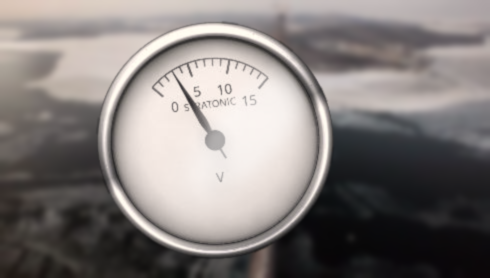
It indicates 3 V
